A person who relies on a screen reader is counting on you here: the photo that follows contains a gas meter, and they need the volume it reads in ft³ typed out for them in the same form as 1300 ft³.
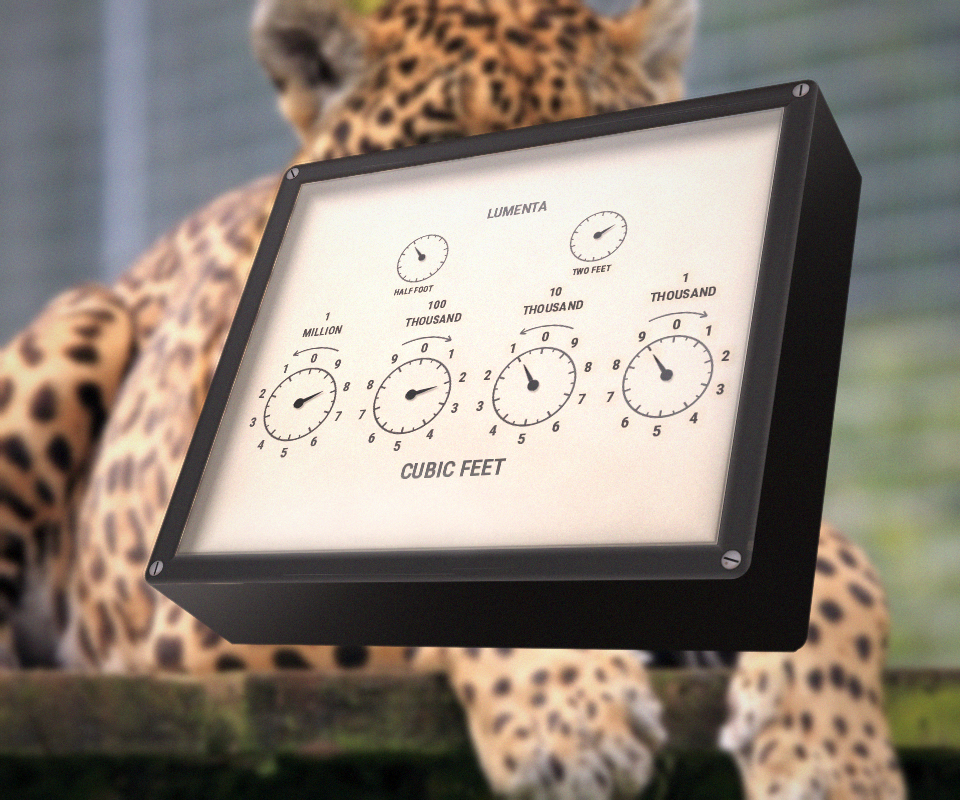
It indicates 820900 ft³
